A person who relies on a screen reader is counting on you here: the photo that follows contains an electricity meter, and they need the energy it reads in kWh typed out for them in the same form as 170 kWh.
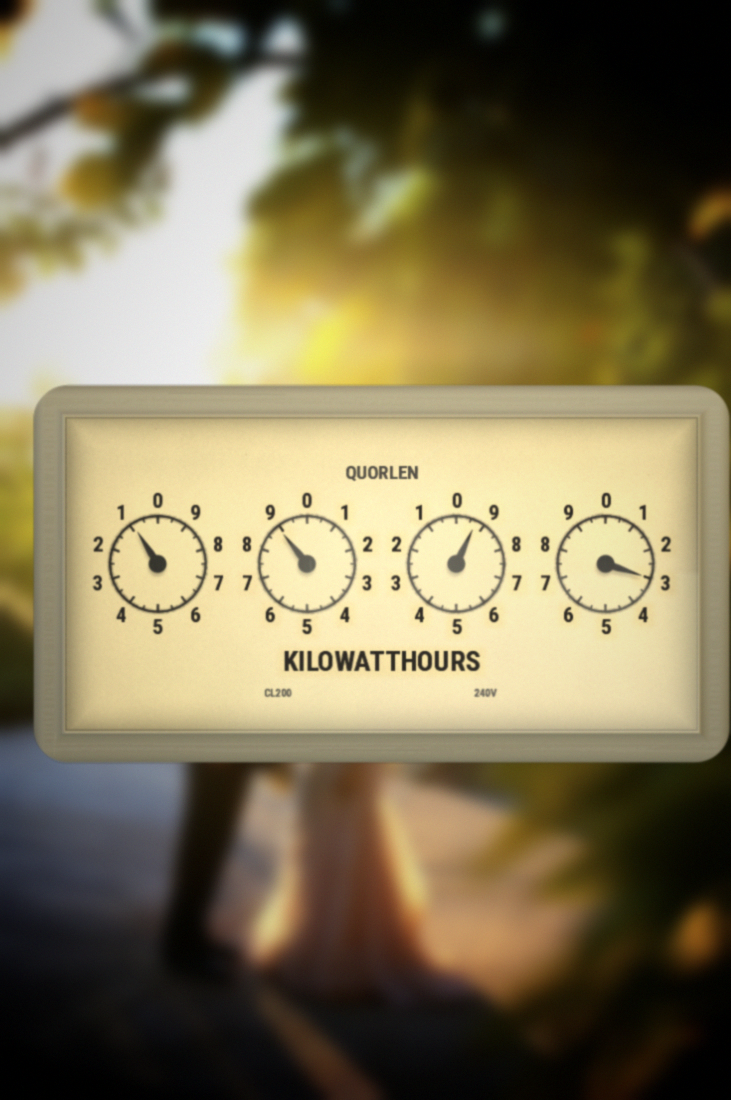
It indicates 893 kWh
